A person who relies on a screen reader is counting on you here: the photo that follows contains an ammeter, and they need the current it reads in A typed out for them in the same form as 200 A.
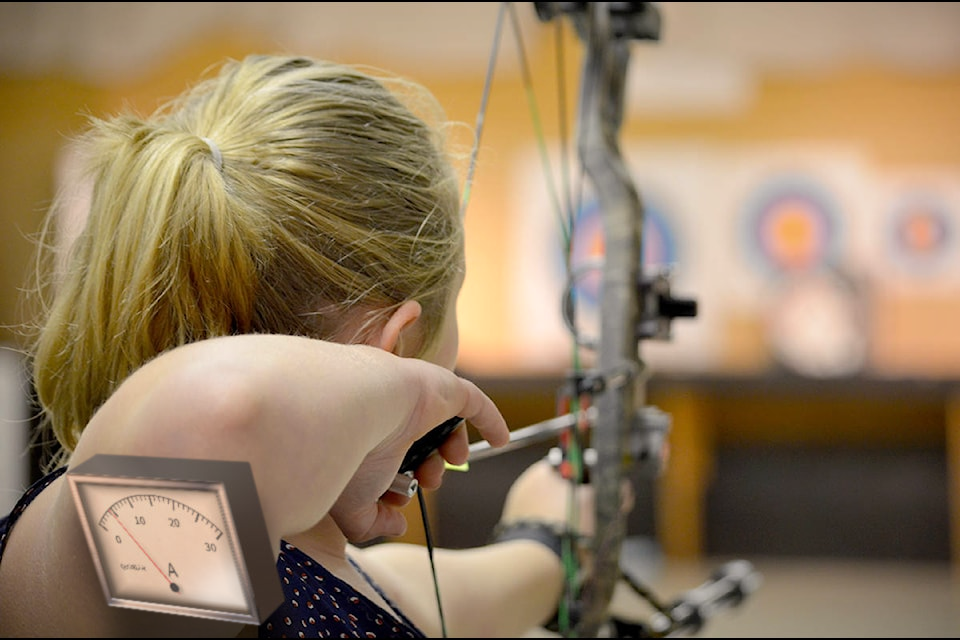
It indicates 5 A
